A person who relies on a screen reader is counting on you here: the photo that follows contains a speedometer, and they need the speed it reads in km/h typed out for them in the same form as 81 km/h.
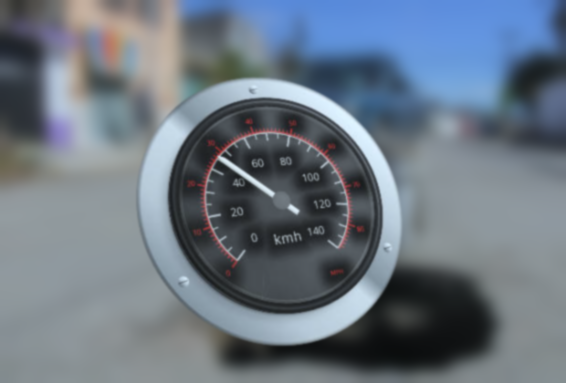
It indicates 45 km/h
